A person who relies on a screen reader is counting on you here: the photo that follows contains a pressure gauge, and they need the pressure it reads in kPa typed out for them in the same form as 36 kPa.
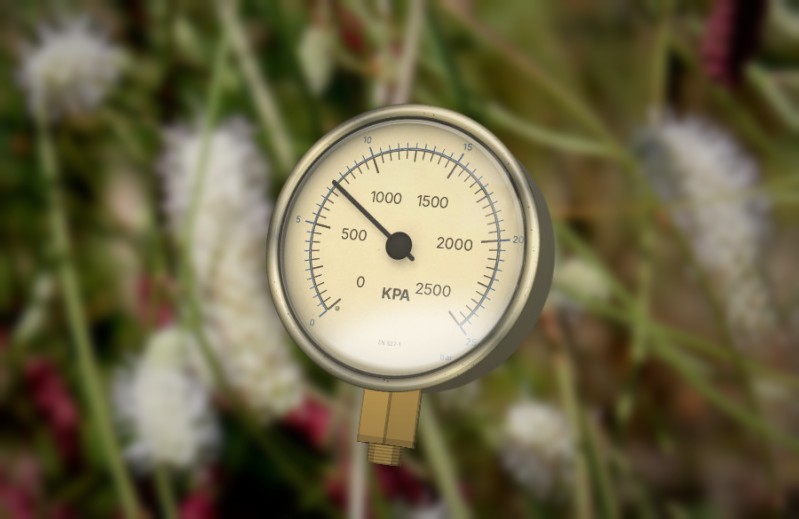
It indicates 750 kPa
